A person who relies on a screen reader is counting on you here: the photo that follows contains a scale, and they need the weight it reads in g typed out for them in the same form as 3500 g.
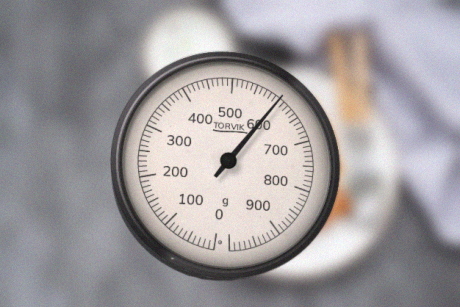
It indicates 600 g
